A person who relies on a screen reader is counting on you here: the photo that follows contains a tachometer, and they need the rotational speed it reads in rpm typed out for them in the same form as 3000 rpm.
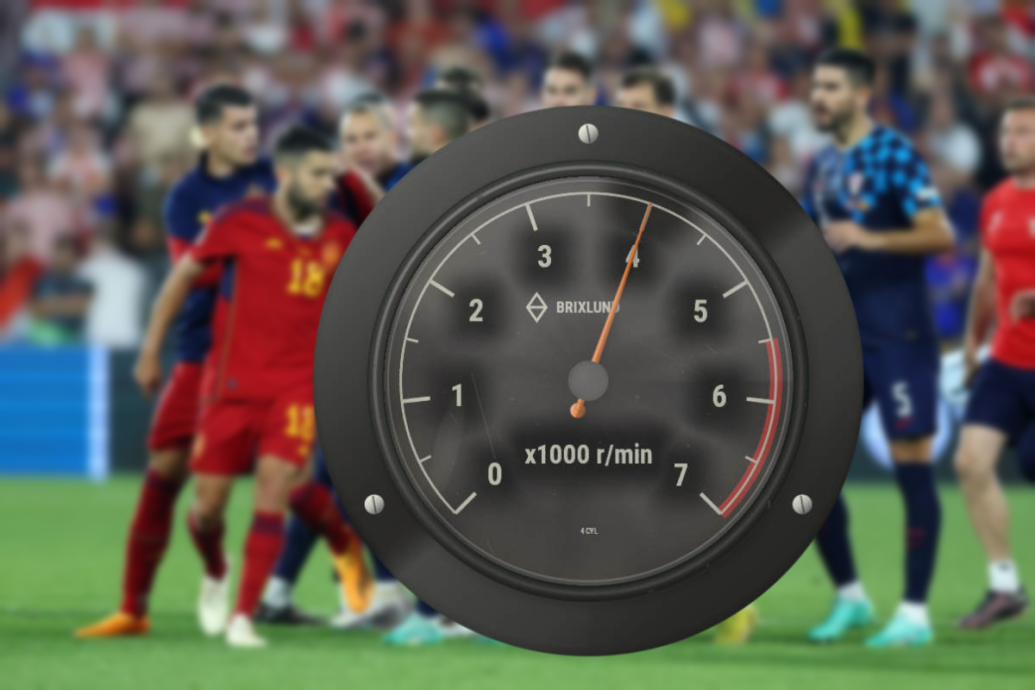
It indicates 4000 rpm
